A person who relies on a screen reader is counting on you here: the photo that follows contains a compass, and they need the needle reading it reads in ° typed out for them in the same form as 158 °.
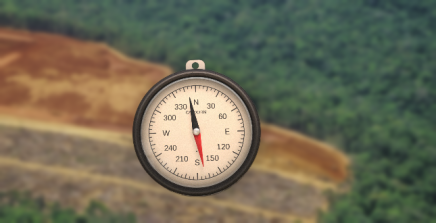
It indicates 170 °
